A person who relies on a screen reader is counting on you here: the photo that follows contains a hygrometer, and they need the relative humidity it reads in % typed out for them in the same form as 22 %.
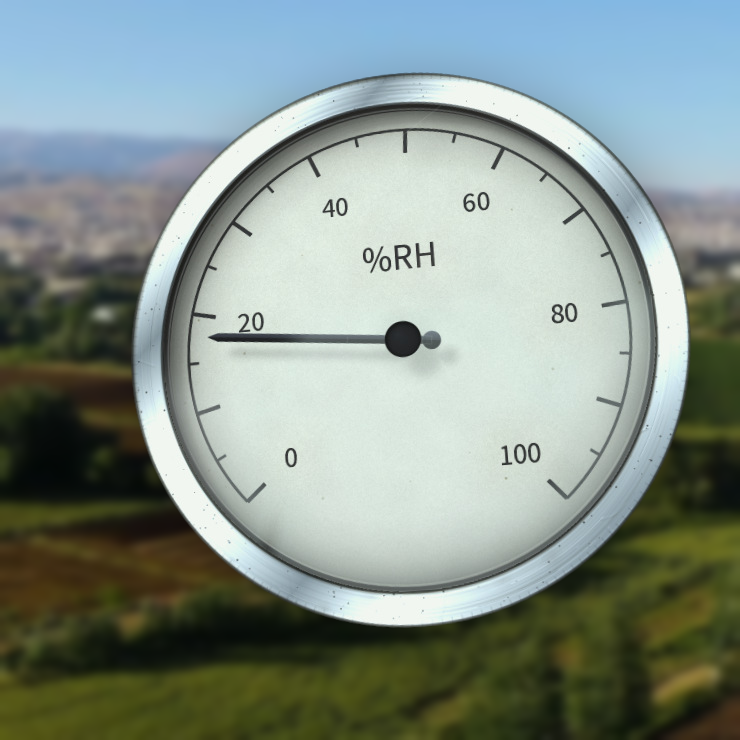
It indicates 17.5 %
